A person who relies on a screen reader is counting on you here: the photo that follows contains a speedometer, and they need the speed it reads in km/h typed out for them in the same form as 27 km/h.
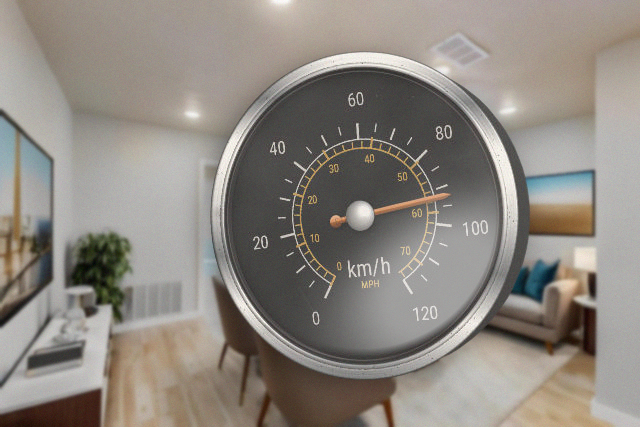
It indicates 92.5 km/h
